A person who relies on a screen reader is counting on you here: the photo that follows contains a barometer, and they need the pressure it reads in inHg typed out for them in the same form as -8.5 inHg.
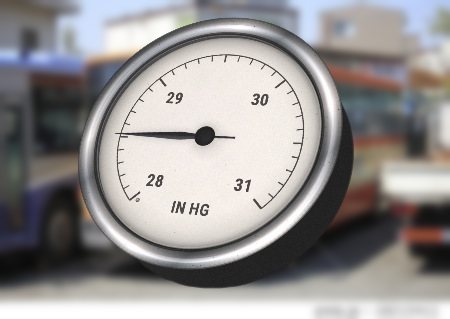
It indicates 28.5 inHg
